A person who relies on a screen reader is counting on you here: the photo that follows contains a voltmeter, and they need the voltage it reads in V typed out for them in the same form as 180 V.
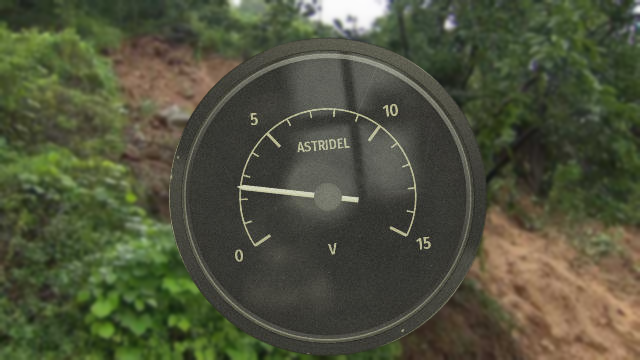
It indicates 2.5 V
